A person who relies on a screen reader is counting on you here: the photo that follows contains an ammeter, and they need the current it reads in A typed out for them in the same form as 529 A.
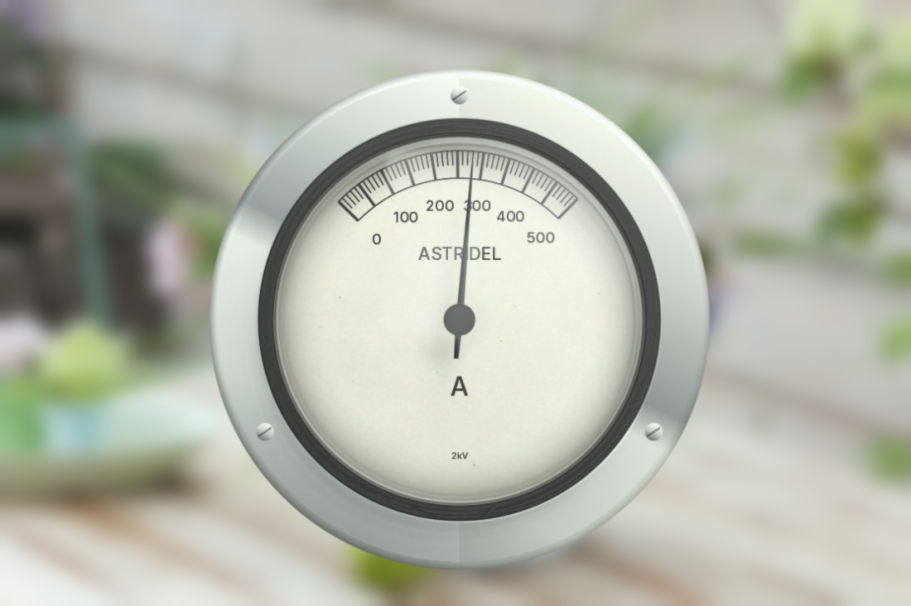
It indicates 280 A
